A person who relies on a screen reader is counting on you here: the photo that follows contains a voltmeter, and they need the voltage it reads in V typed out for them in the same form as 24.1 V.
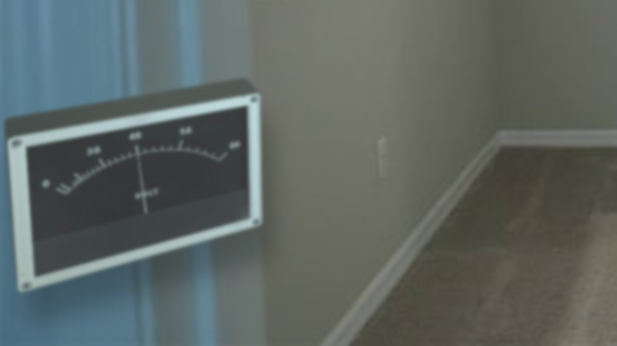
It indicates 40 V
